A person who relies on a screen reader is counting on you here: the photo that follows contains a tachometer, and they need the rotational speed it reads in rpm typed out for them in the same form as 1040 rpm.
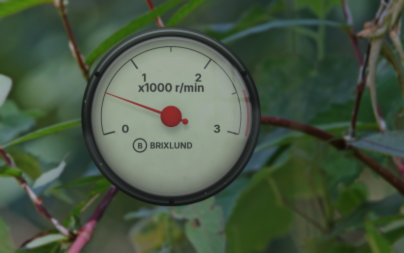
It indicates 500 rpm
